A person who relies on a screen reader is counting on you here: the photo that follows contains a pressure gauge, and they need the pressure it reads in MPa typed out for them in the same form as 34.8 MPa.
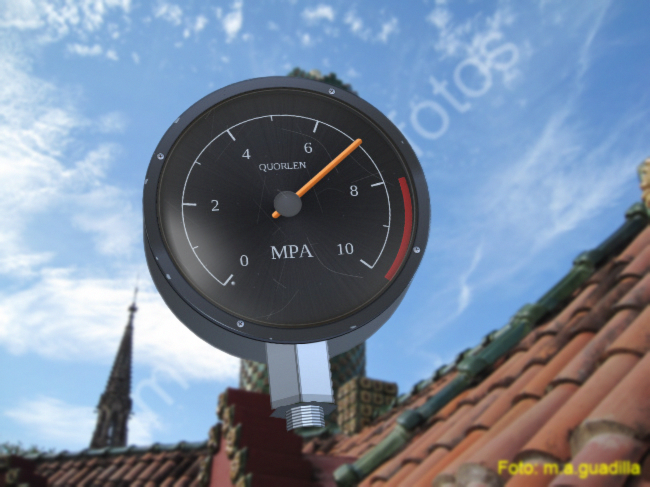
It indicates 7 MPa
